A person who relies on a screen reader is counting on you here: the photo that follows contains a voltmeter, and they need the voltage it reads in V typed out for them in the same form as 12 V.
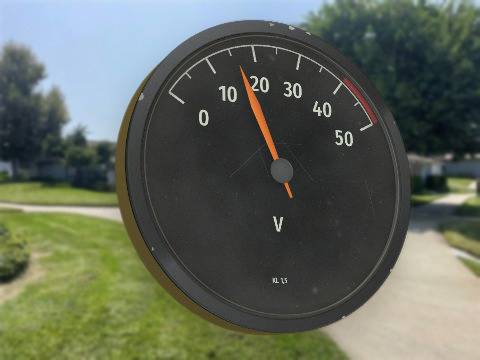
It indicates 15 V
